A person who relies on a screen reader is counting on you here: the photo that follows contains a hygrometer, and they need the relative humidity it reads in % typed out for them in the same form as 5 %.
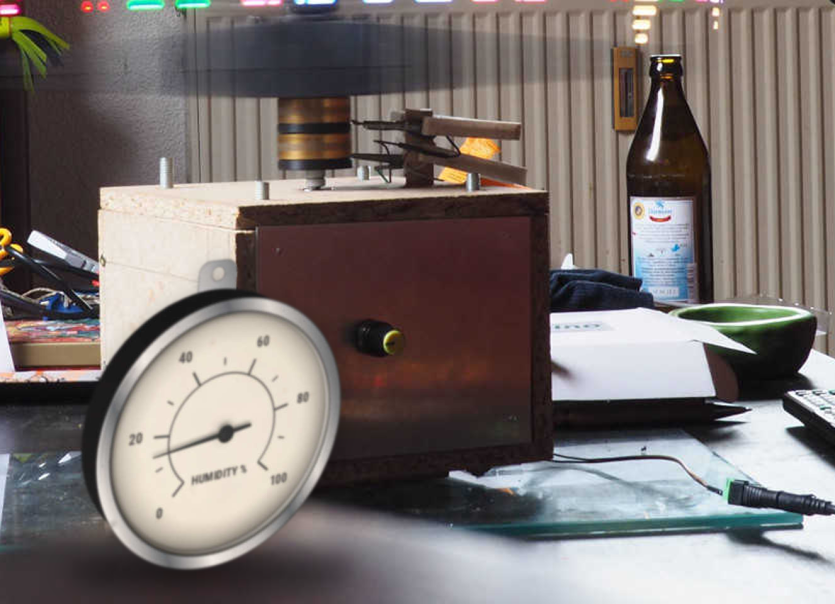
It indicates 15 %
